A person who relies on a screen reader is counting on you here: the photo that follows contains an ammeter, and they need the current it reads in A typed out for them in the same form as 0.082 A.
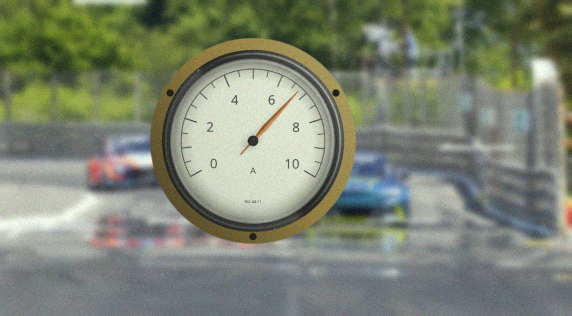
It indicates 6.75 A
